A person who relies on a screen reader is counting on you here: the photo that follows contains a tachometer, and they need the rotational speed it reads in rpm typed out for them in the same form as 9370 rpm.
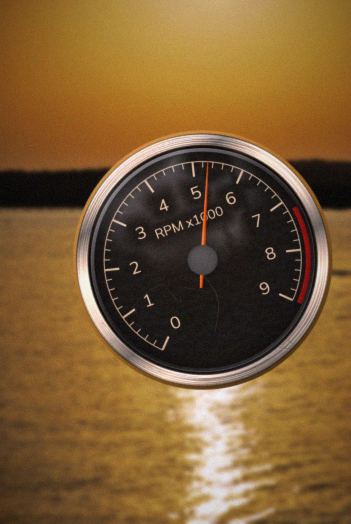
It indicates 5300 rpm
